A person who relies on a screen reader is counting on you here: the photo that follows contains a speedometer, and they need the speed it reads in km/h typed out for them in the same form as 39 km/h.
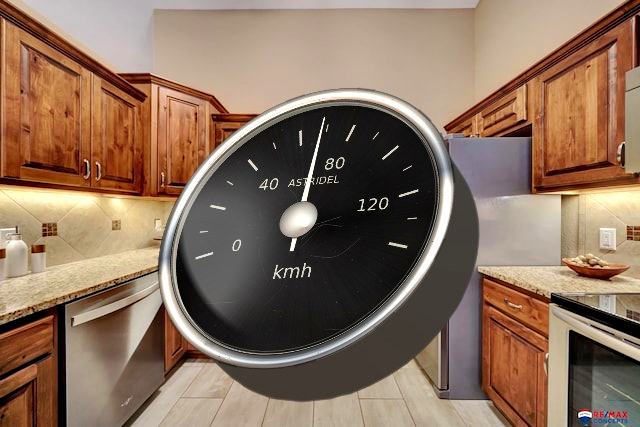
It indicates 70 km/h
